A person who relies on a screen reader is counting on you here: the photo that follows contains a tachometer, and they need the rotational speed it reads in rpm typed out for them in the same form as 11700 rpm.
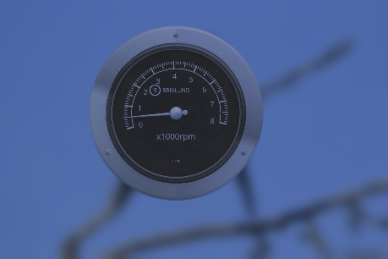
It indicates 500 rpm
